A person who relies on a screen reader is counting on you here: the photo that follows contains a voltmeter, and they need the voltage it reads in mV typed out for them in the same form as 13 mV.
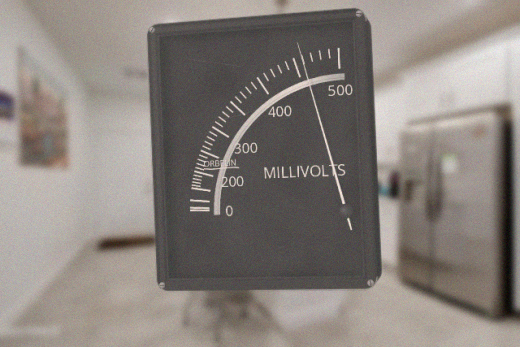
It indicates 460 mV
